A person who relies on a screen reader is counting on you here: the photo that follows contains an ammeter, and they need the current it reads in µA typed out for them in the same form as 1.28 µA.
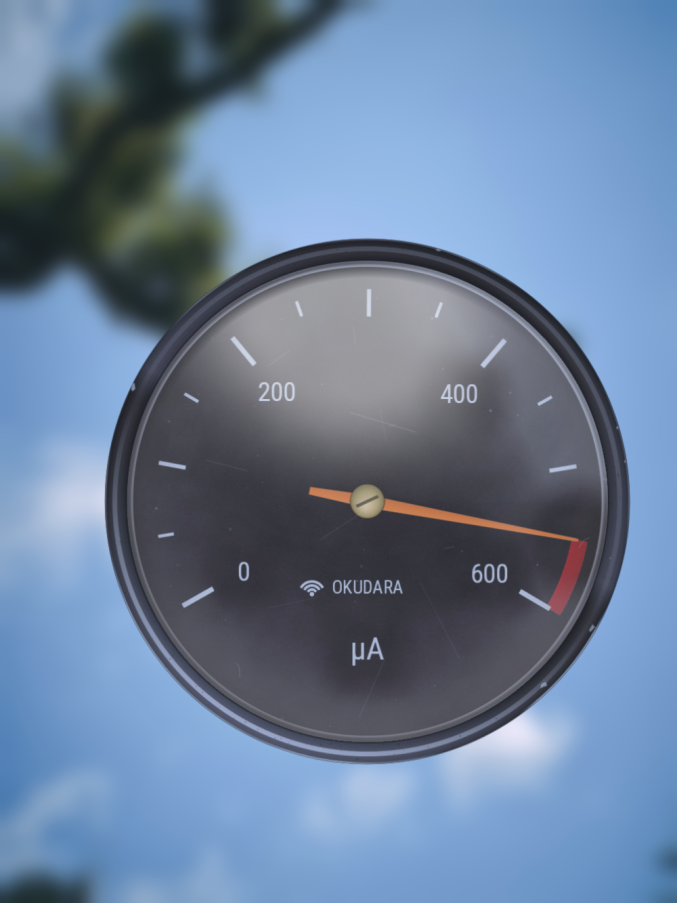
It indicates 550 µA
